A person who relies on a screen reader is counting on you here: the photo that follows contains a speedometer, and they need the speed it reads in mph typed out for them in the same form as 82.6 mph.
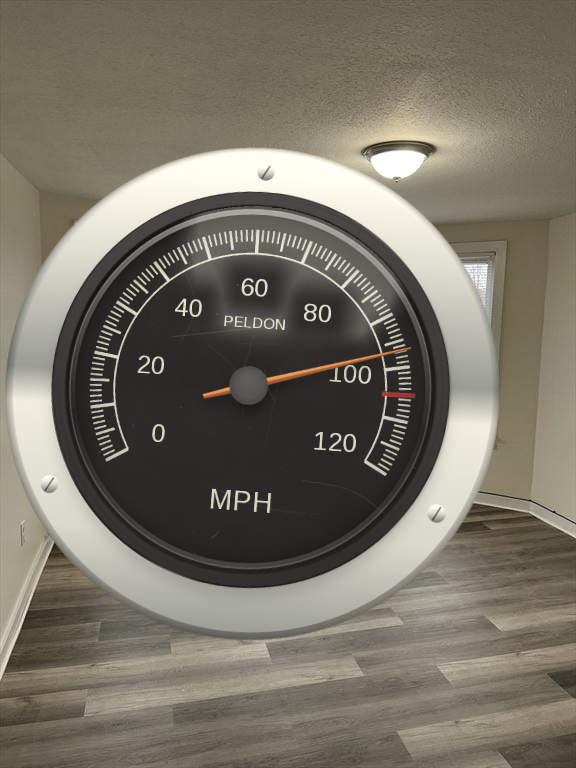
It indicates 97 mph
